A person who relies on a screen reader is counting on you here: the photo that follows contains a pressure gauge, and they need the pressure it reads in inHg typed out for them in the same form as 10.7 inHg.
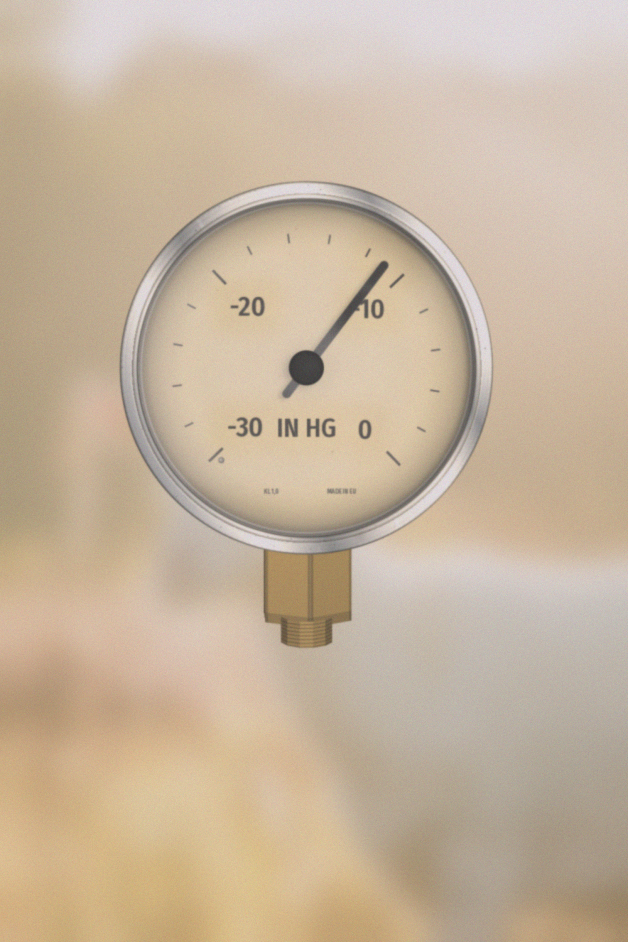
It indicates -11 inHg
